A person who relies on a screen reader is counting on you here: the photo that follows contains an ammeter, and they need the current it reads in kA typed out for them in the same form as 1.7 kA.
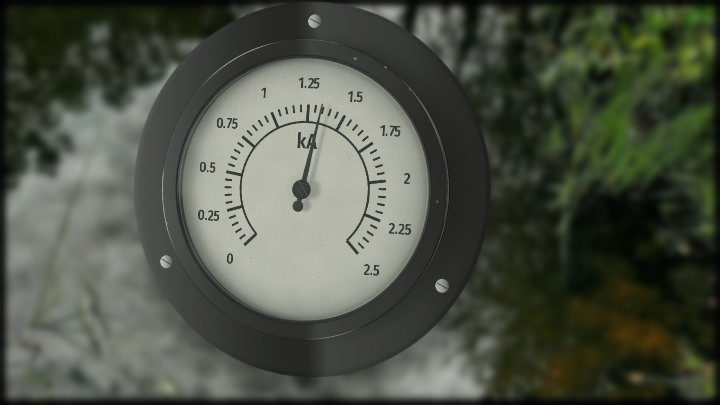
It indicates 1.35 kA
